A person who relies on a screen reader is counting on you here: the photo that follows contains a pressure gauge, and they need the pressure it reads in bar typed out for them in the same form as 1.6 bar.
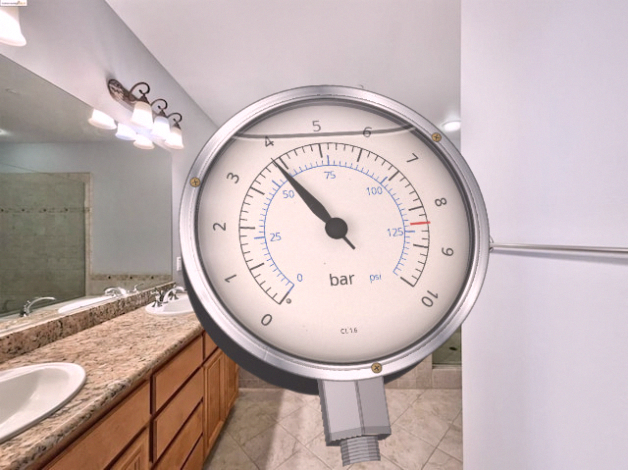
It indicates 3.8 bar
